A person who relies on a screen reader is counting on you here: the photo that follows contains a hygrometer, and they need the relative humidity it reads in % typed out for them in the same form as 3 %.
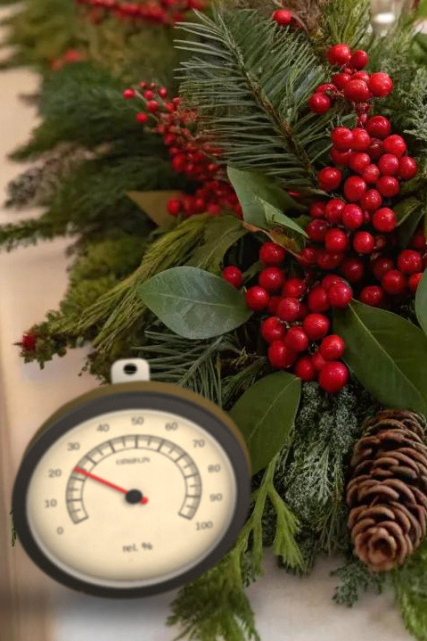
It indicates 25 %
